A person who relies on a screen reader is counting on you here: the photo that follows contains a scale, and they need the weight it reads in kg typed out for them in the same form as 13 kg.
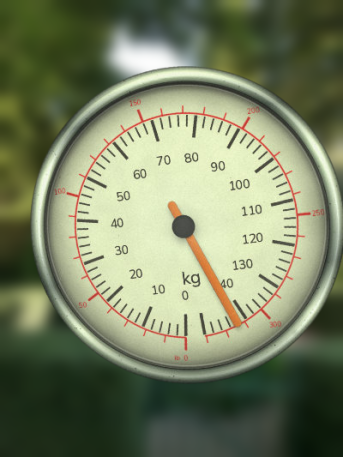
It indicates 142 kg
